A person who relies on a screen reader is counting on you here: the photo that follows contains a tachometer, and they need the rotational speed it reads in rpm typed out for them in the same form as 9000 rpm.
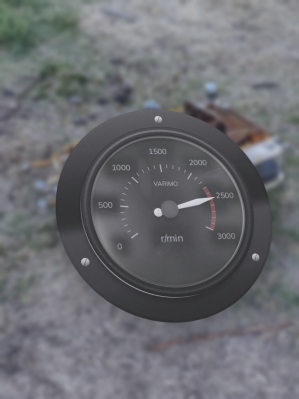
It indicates 2500 rpm
